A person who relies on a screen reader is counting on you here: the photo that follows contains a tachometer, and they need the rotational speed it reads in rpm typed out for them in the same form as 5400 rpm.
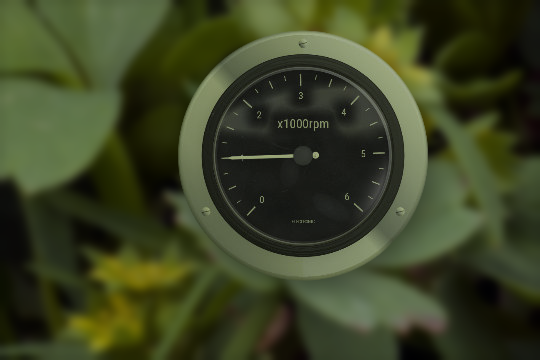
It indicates 1000 rpm
